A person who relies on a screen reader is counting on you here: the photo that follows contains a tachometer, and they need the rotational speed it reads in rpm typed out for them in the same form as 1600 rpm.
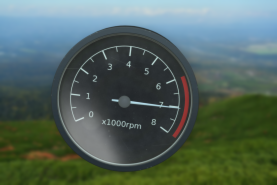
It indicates 7000 rpm
